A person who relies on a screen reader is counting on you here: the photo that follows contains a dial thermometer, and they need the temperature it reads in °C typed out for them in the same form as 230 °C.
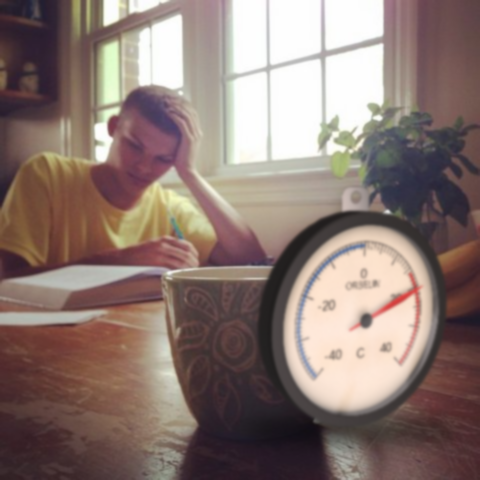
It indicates 20 °C
